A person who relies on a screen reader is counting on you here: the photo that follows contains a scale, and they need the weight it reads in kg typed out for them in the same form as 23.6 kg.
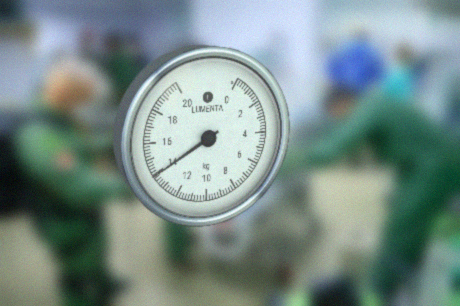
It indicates 14 kg
